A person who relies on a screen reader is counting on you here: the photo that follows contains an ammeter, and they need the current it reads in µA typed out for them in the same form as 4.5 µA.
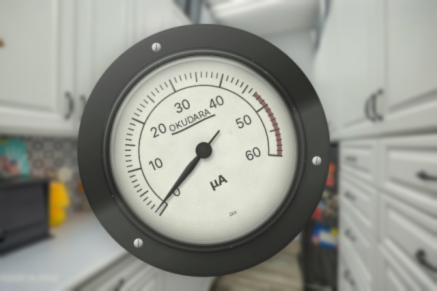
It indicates 1 µA
